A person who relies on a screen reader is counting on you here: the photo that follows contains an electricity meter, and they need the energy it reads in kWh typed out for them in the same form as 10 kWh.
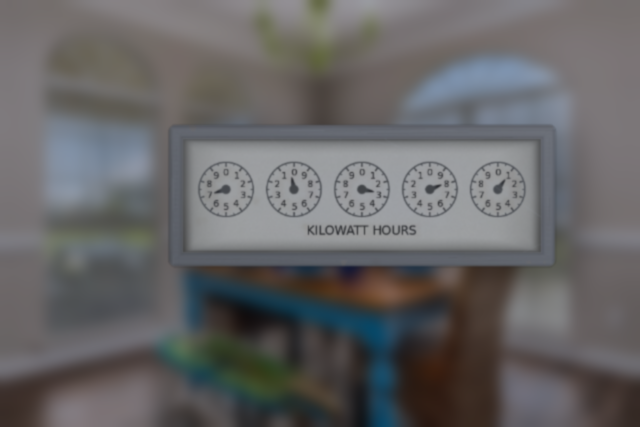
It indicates 70281 kWh
